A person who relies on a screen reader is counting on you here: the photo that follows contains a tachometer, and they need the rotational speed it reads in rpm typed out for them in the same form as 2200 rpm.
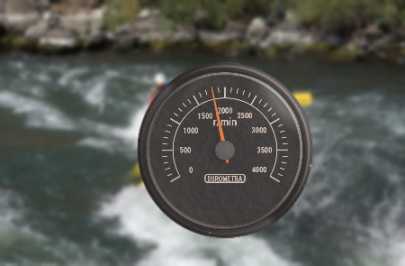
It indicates 1800 rpm
